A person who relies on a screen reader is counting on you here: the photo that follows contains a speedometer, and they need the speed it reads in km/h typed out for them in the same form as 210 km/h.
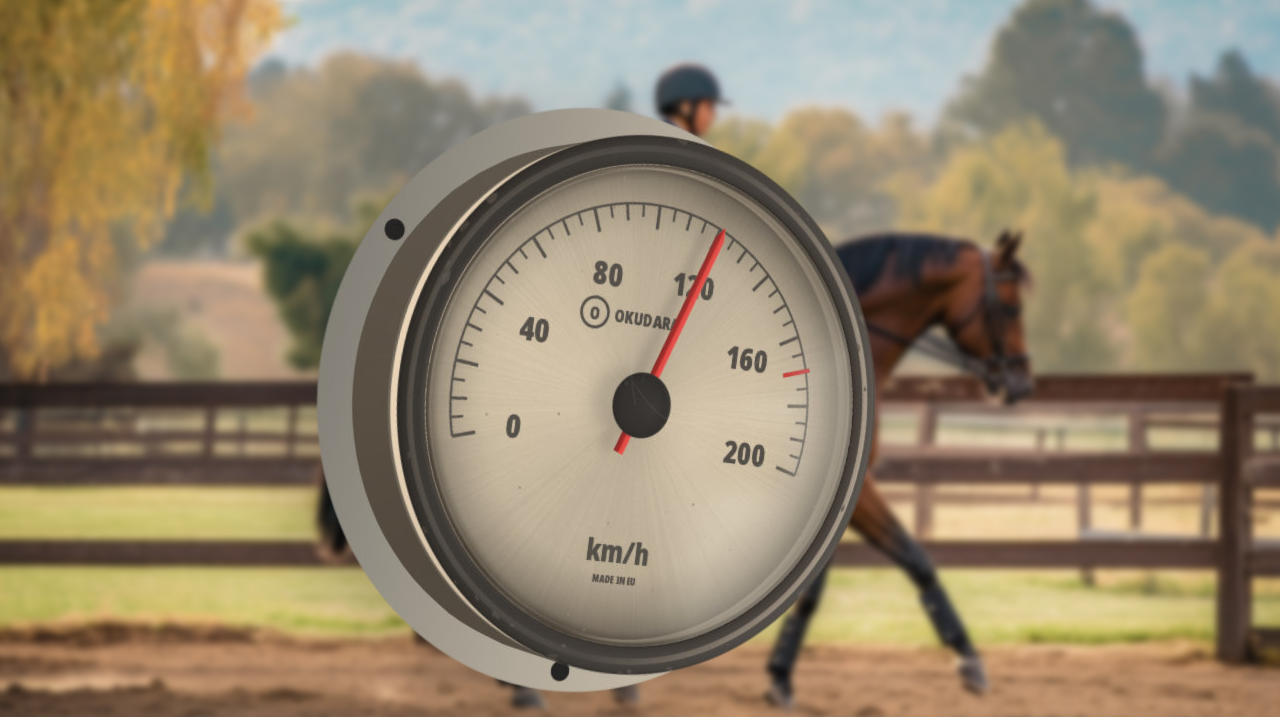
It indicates 120 km/h
